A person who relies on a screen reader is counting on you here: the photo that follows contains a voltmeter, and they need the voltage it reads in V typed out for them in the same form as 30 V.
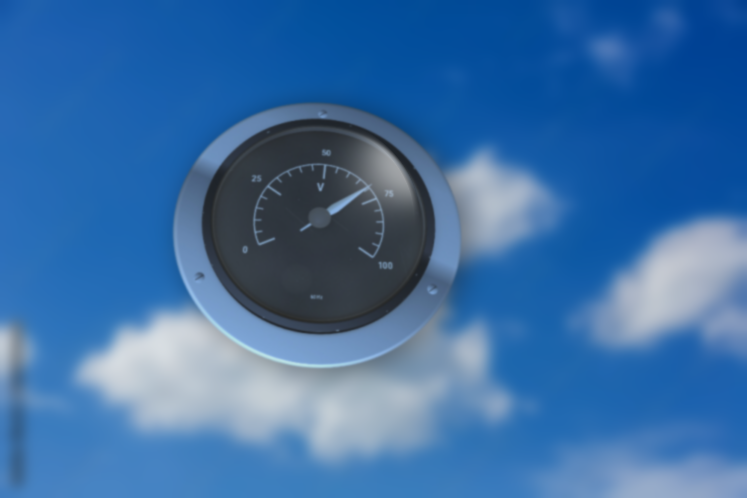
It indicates 70 V
